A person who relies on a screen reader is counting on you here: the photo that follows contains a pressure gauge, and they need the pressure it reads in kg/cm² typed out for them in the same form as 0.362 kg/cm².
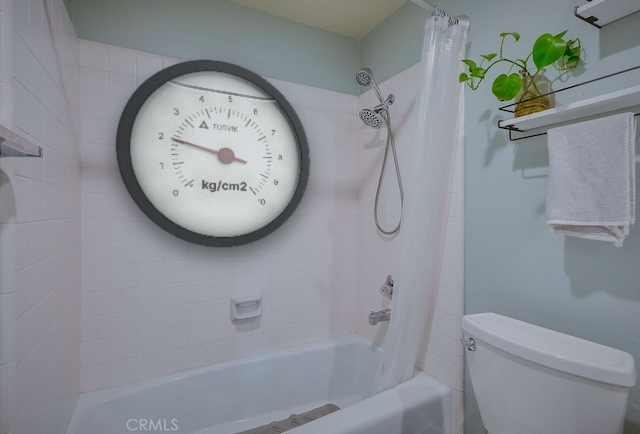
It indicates 2 kg/cm²
